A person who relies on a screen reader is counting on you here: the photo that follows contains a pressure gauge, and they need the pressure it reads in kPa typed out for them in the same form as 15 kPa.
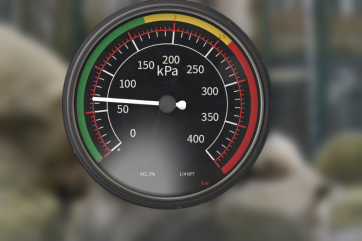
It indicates 65 kPa
